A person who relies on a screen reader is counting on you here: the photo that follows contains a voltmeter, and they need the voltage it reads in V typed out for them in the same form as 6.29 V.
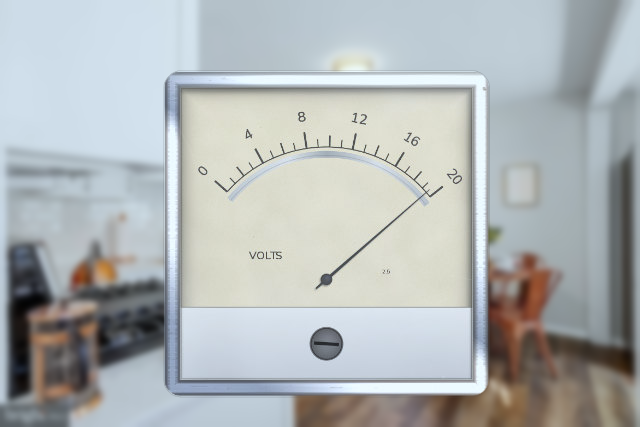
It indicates 19.5 V
